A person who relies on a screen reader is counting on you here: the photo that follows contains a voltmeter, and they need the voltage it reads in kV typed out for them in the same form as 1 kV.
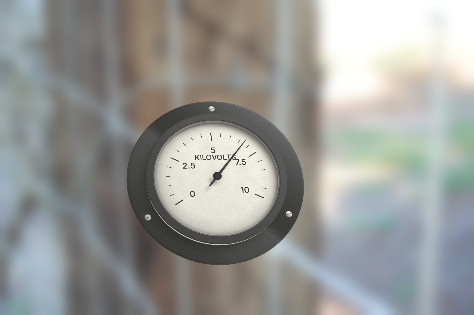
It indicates 6.75 kV
